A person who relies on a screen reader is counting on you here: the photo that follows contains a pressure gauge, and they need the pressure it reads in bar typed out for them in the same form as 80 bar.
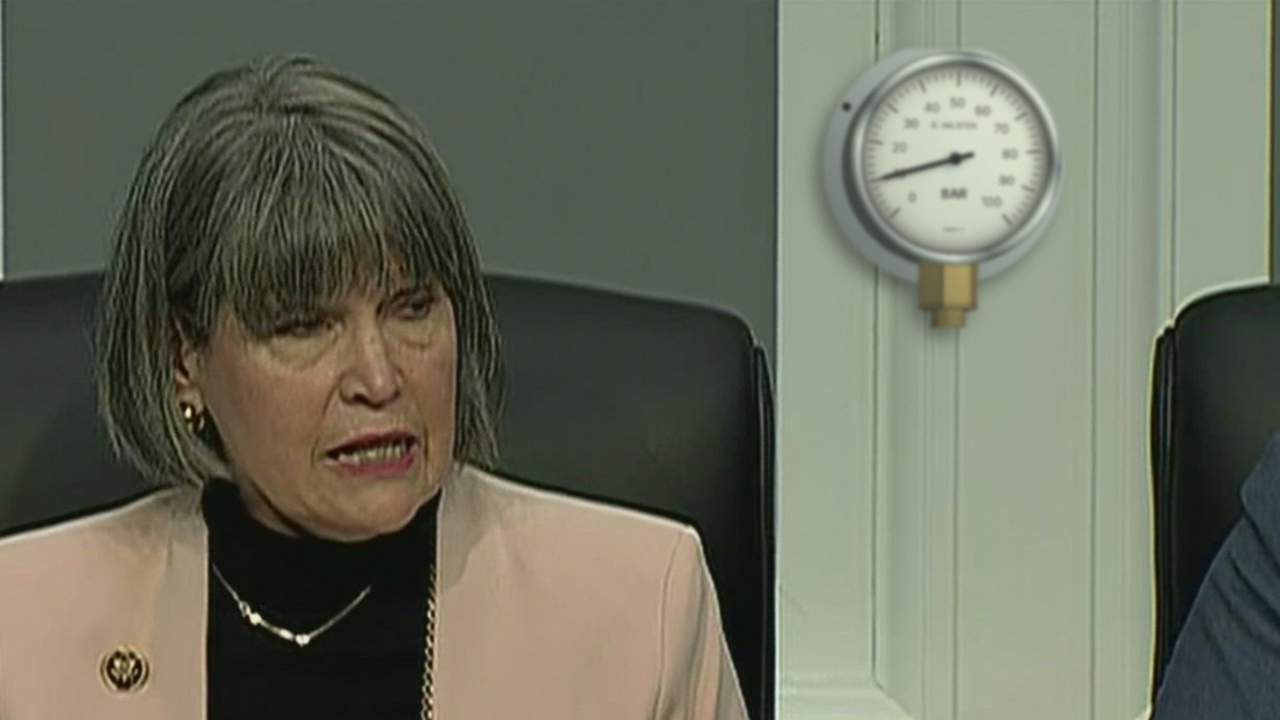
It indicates 10 bar
